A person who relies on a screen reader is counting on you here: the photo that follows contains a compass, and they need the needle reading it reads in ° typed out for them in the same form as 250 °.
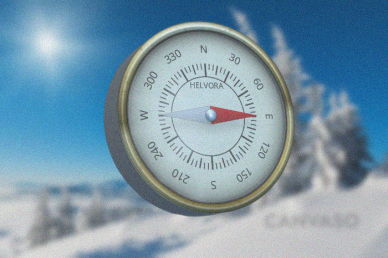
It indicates 90 °
